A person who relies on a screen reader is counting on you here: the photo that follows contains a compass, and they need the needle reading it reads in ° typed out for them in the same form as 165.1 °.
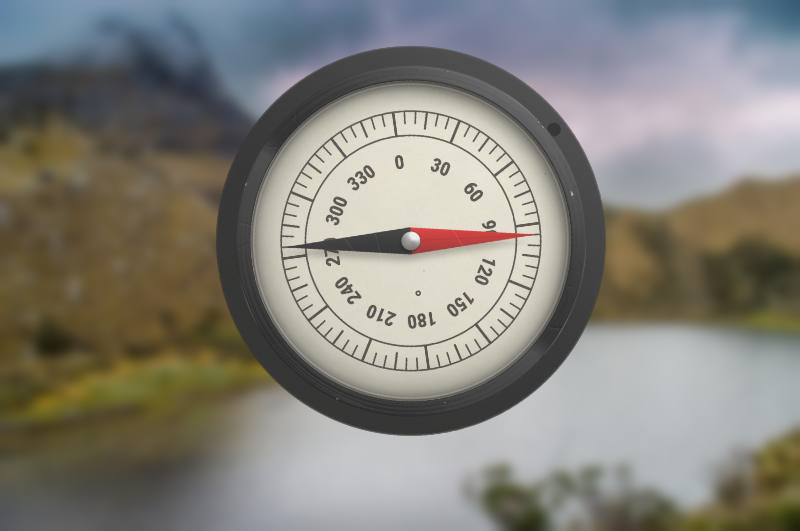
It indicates 95 °
